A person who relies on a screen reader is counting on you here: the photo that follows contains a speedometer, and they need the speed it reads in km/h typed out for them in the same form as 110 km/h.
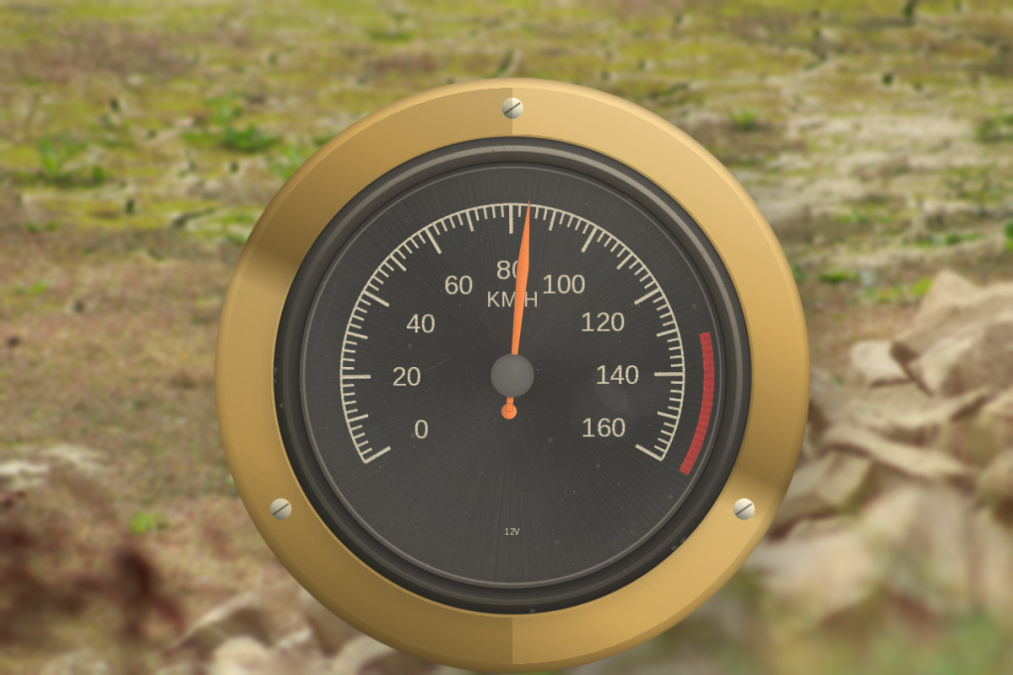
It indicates 84 km/h
